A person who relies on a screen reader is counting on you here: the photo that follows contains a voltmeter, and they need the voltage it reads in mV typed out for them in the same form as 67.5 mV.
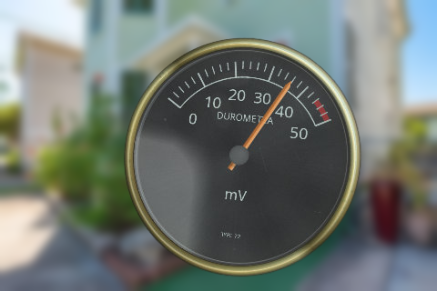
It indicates 36 mV
